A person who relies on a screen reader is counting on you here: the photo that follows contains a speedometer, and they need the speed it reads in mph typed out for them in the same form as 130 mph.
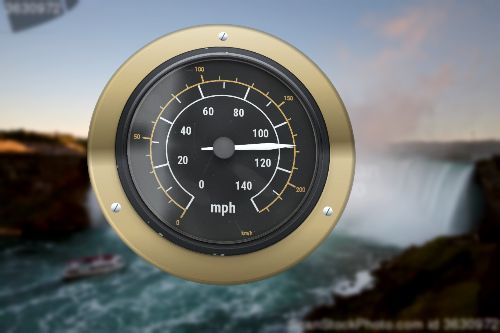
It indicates 110 mph
